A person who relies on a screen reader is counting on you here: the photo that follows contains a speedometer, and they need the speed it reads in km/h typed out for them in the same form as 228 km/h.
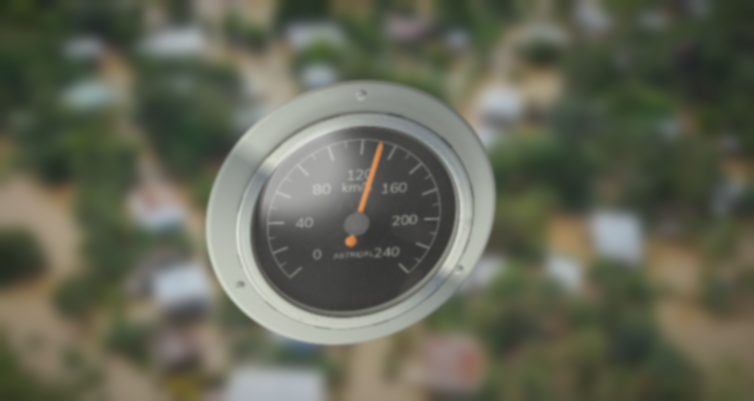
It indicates 130 km/h
